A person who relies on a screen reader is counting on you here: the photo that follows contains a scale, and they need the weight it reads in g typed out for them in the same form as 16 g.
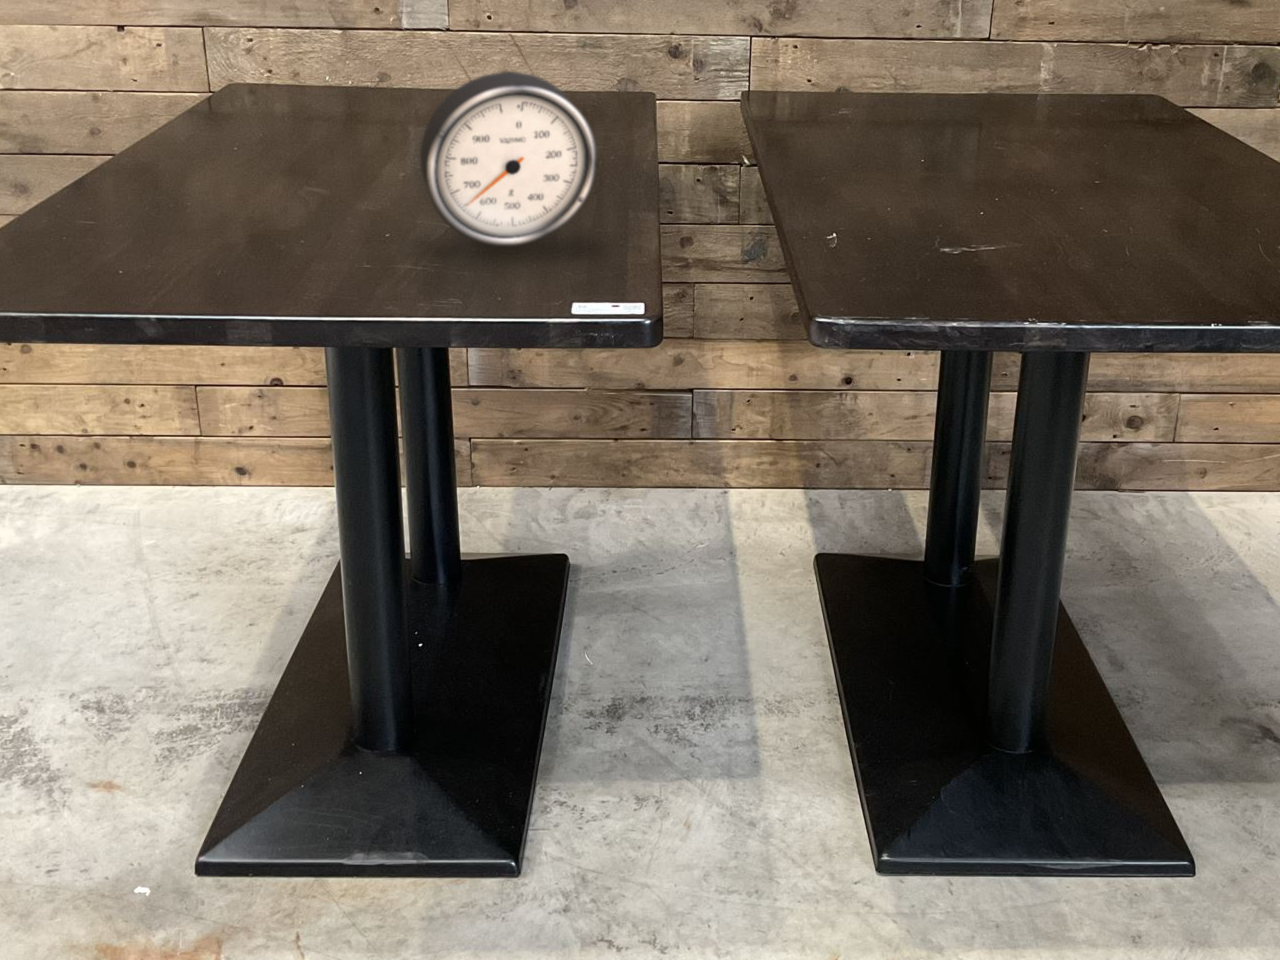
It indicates 650 g
